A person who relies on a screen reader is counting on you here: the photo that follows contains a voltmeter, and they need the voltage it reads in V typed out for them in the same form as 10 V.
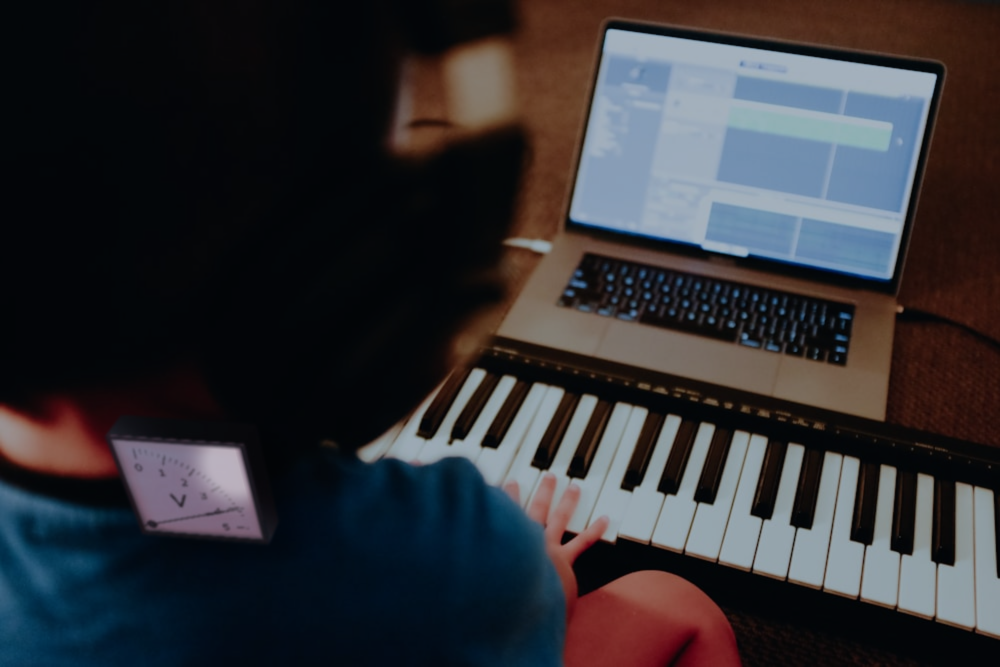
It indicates 4 V
